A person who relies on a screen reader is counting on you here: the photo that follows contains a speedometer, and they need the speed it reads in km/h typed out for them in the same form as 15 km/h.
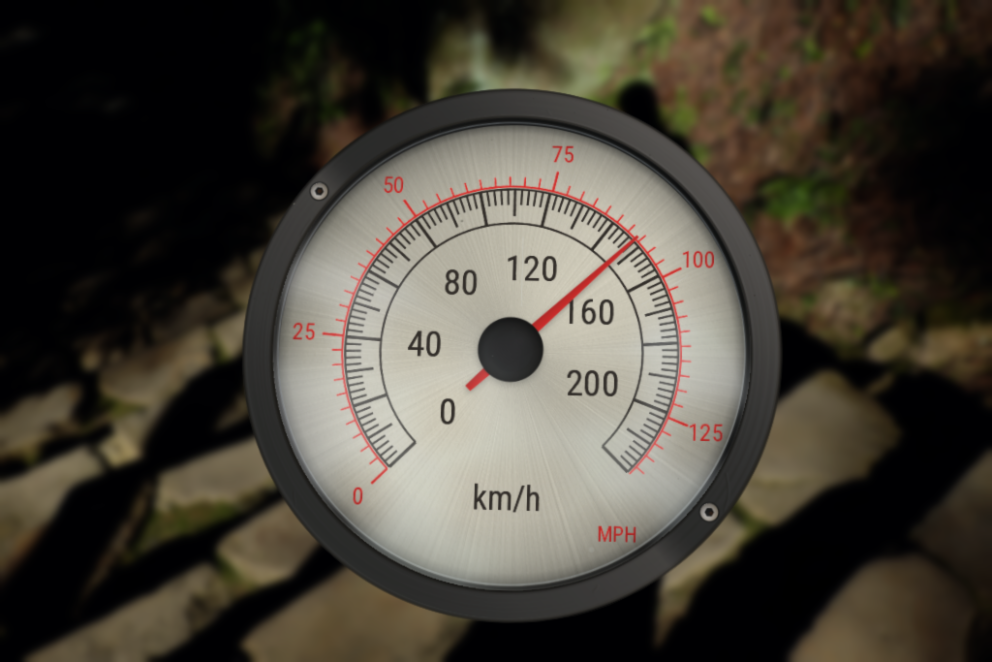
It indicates 148 km/h
